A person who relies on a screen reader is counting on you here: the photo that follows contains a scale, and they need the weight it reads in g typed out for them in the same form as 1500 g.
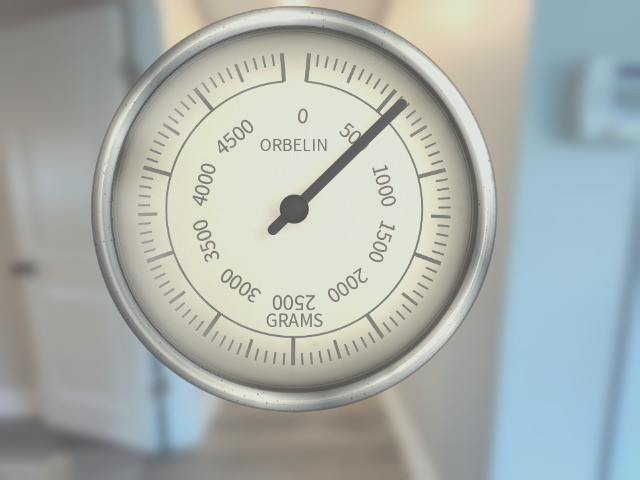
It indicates 575 g
